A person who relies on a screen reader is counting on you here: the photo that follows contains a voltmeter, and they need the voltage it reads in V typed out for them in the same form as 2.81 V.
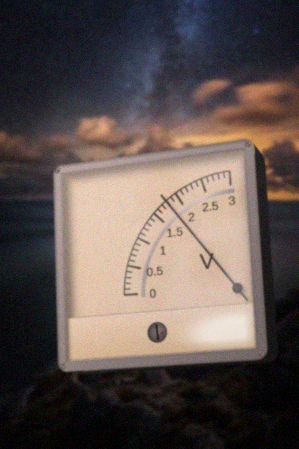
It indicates 1.8 V
